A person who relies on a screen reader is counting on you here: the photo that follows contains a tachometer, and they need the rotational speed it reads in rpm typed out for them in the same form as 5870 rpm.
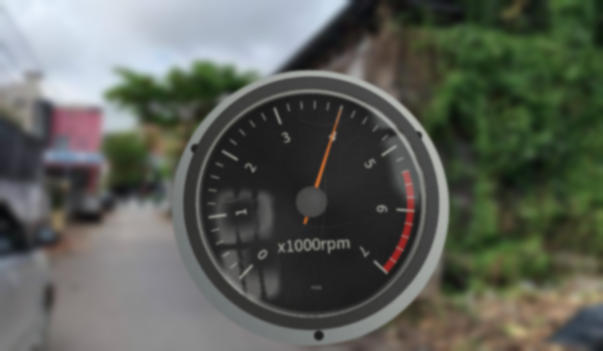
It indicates 4000 rpm
